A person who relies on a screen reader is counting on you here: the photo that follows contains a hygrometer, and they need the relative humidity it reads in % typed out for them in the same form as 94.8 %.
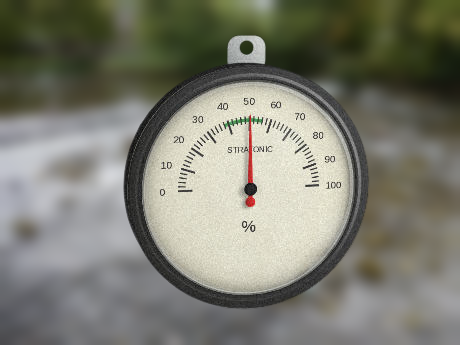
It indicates 50 %
